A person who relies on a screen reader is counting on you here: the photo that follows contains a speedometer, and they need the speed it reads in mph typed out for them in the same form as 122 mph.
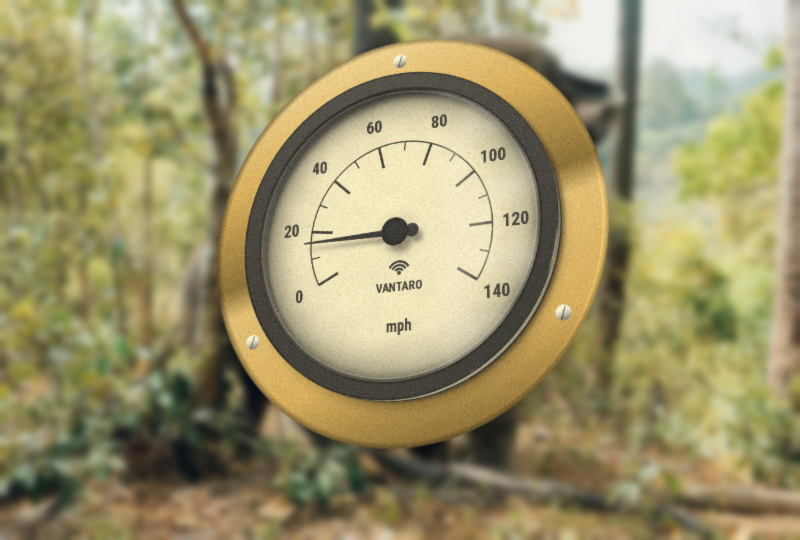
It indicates 15 mph
